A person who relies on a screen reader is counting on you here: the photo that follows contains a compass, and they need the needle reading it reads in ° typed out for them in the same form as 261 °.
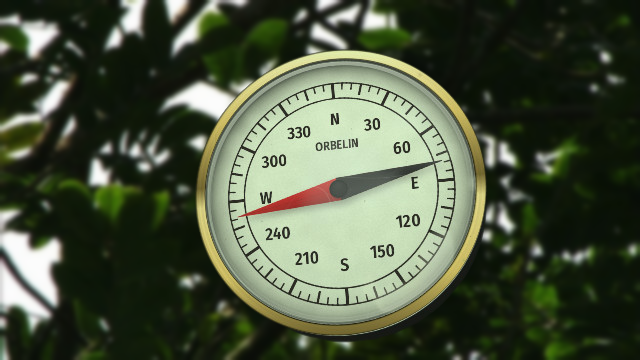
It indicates 260 °
